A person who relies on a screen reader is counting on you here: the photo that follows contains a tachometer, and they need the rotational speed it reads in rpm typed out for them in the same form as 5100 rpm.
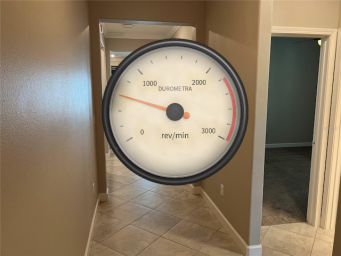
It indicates 600 rpm
